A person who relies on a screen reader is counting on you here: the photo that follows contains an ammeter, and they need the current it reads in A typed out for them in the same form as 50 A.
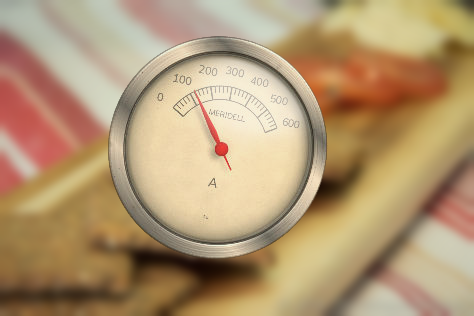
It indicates 120 A
